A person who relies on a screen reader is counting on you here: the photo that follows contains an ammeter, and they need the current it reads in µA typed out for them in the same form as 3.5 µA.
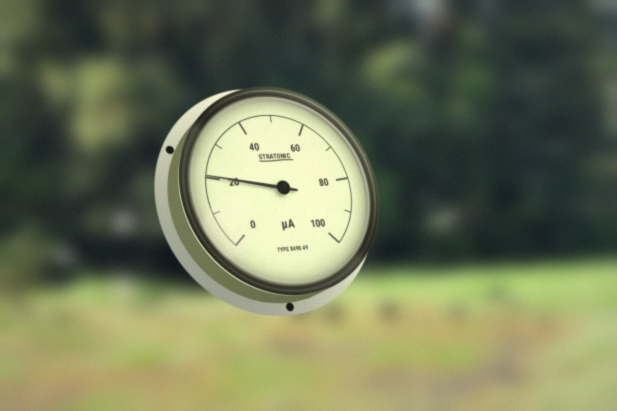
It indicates 20 µA
